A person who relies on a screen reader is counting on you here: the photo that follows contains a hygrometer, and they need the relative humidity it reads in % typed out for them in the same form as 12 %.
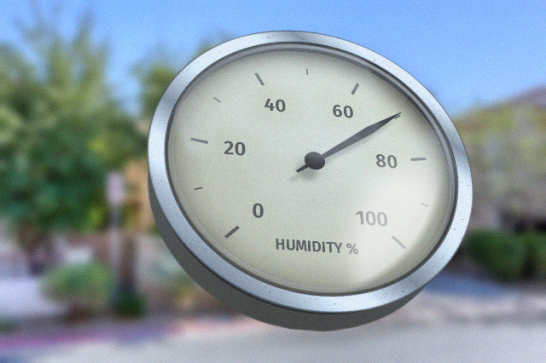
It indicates 70 %
